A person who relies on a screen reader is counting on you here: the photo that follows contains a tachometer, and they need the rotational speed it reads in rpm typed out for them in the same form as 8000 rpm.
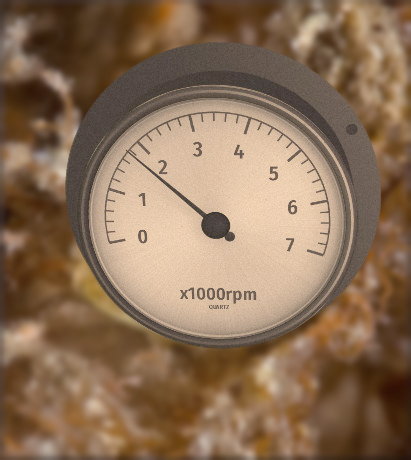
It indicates 1800 rpm
